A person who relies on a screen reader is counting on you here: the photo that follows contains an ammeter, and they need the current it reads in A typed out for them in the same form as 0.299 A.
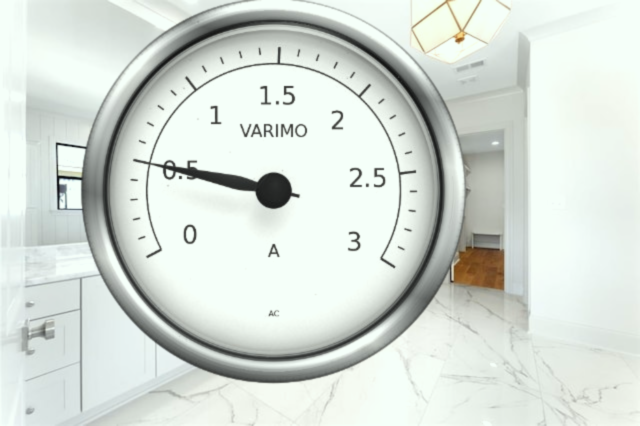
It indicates 0.5 A
